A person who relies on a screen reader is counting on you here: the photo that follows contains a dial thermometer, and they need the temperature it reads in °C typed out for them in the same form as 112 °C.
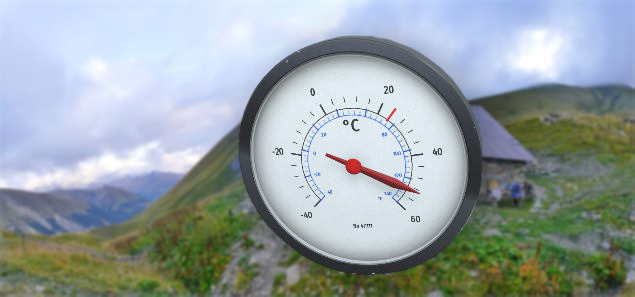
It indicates 52 °C
